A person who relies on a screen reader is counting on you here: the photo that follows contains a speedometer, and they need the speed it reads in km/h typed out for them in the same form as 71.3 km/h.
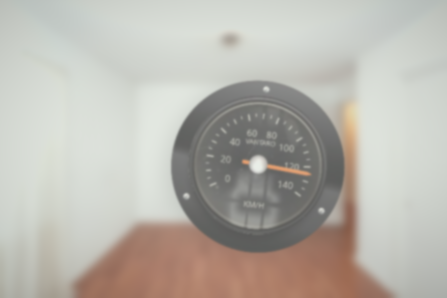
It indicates 125 km/h
